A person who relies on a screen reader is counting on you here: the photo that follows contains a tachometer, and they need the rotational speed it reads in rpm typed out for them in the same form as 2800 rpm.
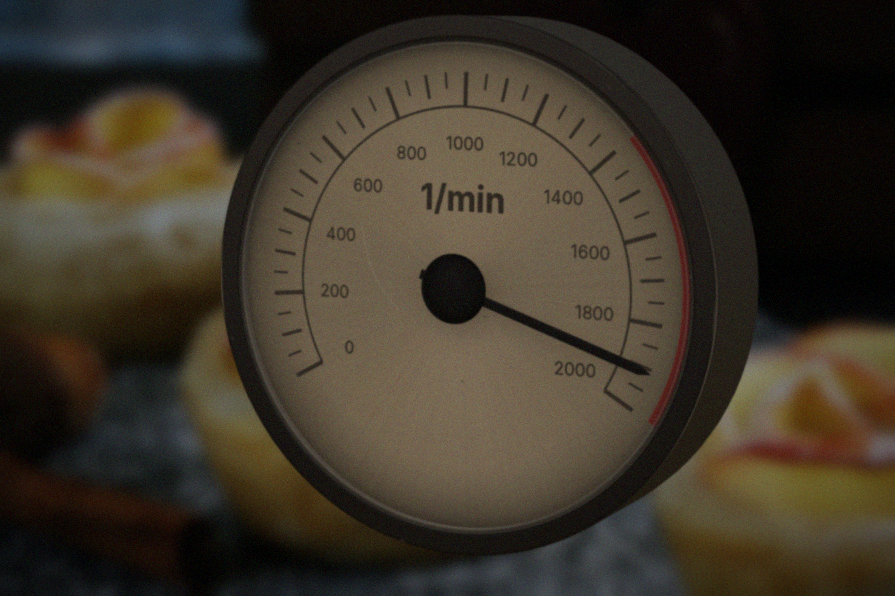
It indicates 1900 rpm
